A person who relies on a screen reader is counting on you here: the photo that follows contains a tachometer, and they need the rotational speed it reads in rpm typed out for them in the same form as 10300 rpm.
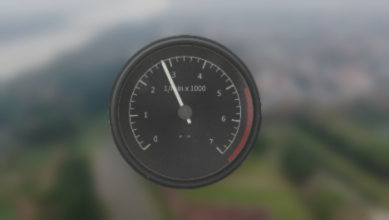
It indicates 2800 rpm
